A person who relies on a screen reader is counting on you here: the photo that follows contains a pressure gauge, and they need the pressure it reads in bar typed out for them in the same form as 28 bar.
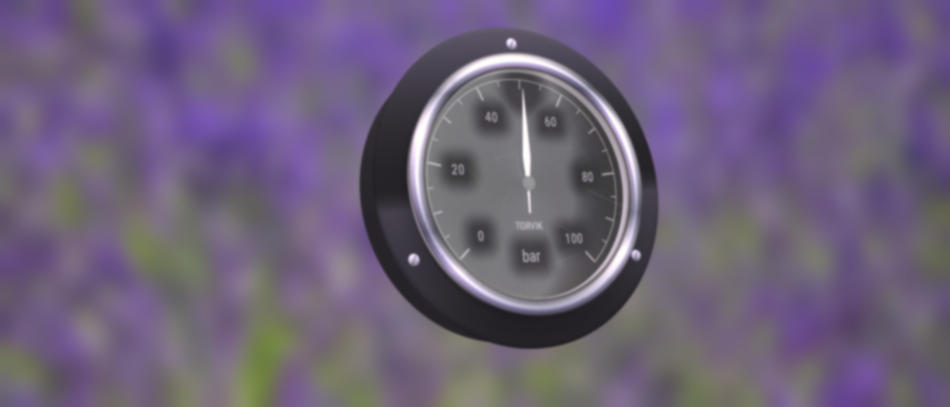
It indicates 50 bar
